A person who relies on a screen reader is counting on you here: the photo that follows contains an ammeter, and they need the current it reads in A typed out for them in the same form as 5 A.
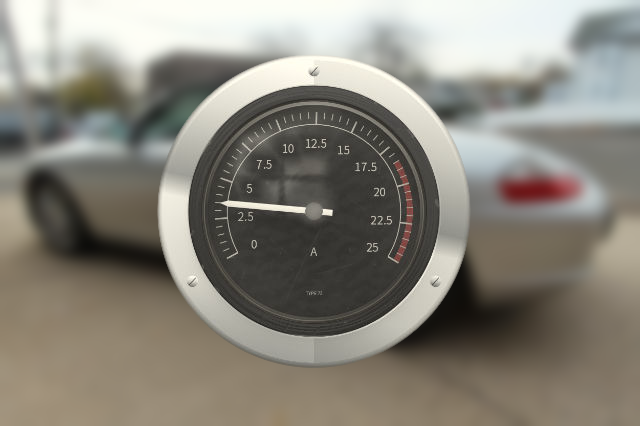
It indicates 3.5 A
